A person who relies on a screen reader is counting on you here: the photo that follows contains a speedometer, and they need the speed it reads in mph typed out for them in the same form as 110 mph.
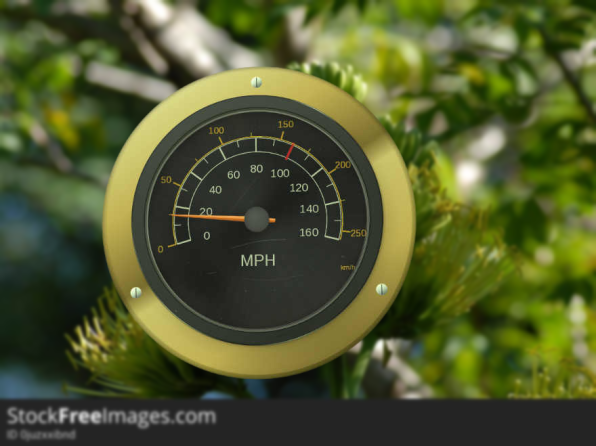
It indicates 15 mph
